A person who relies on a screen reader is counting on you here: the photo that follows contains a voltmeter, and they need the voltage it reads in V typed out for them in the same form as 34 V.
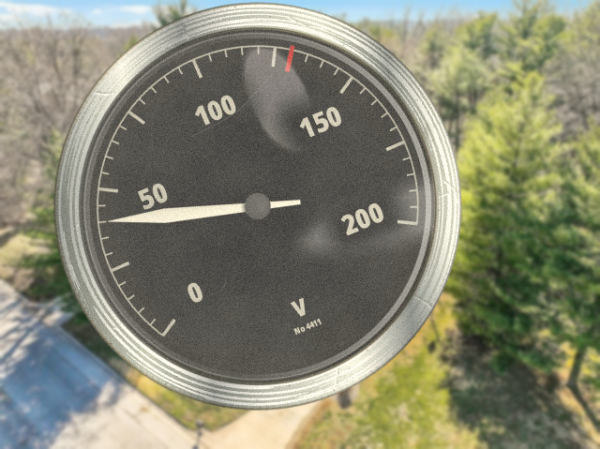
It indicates 40 V
